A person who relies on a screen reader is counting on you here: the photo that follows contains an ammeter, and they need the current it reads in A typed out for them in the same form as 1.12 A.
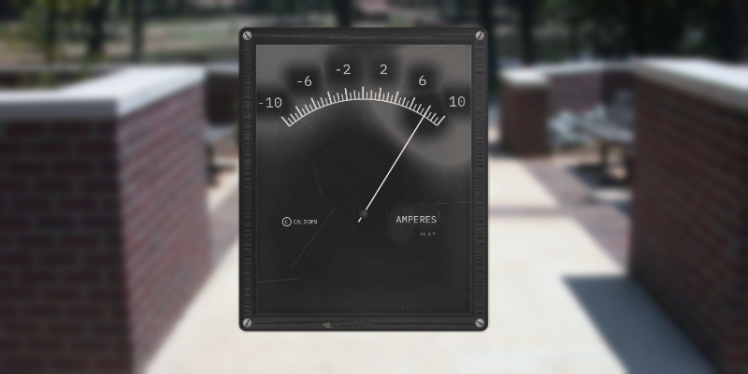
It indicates 8 A
